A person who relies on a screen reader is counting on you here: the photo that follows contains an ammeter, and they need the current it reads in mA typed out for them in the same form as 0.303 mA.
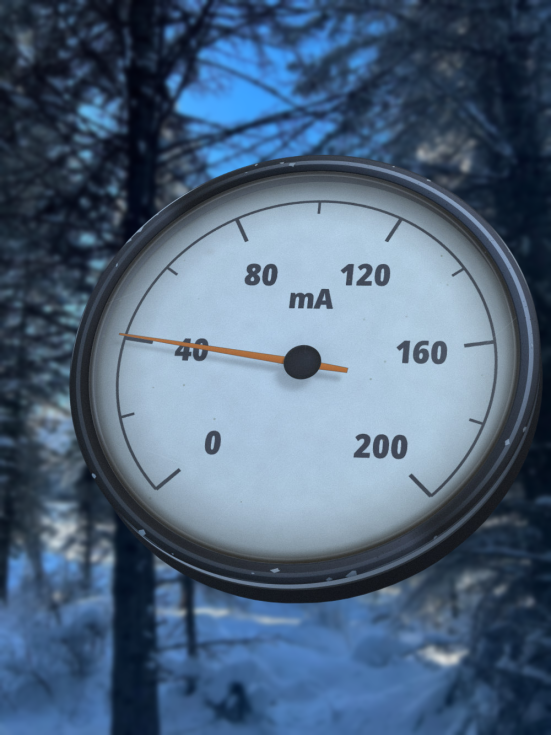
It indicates 40 mA
